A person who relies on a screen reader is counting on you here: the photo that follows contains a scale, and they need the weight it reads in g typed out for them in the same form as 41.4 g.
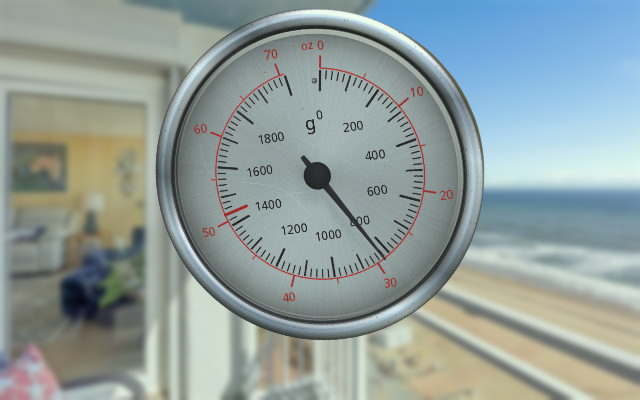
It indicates 820 g
